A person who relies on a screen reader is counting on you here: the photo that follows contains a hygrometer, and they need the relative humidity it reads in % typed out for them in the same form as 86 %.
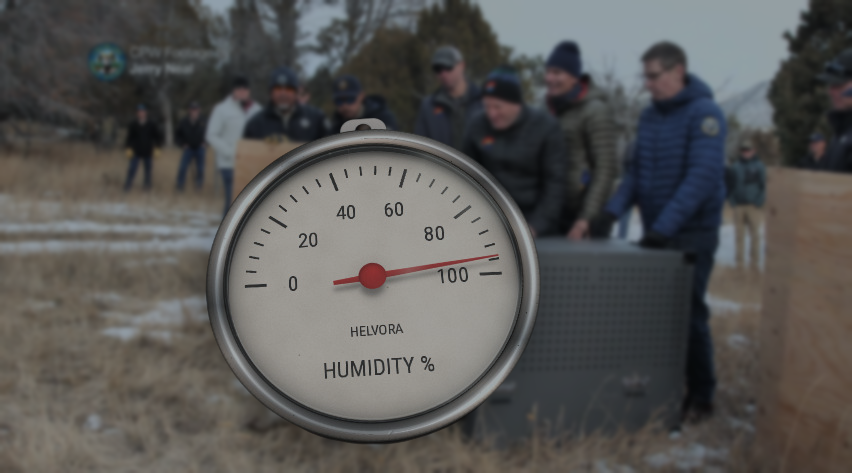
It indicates 96 %
